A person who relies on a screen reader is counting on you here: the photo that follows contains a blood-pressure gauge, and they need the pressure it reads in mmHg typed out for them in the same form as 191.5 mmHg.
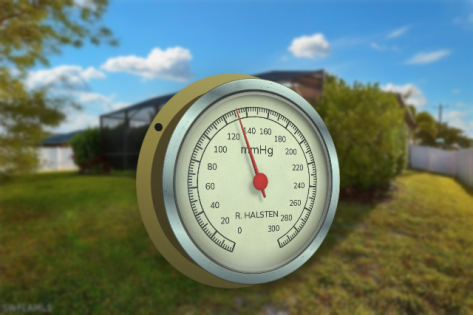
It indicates 130 mmHg
